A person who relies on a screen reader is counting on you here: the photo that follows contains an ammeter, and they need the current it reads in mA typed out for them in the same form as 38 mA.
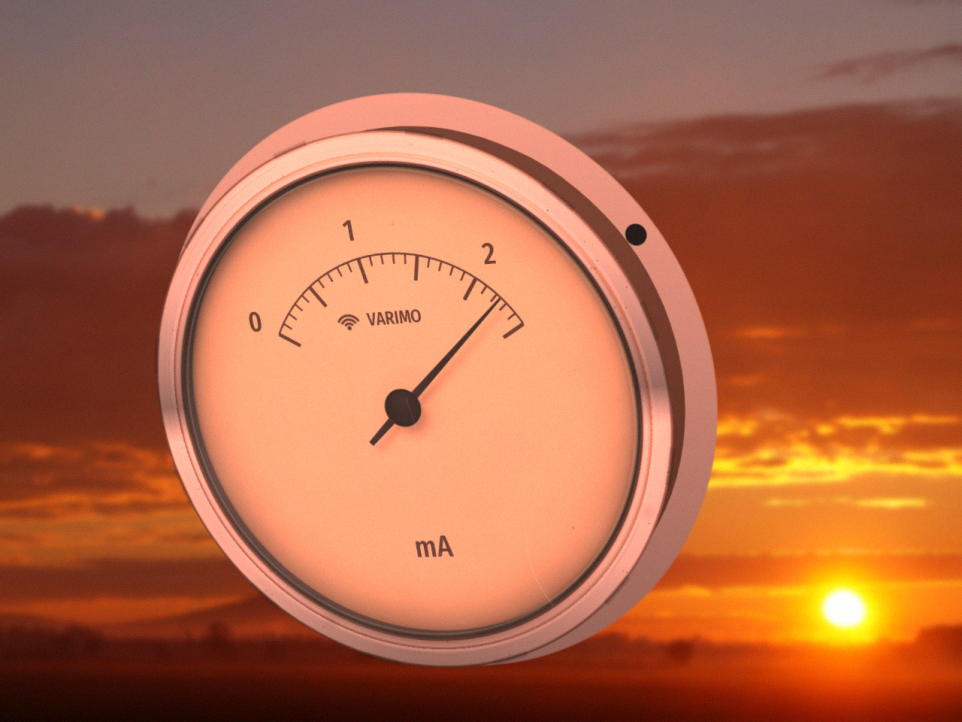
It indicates 2.25 mA
